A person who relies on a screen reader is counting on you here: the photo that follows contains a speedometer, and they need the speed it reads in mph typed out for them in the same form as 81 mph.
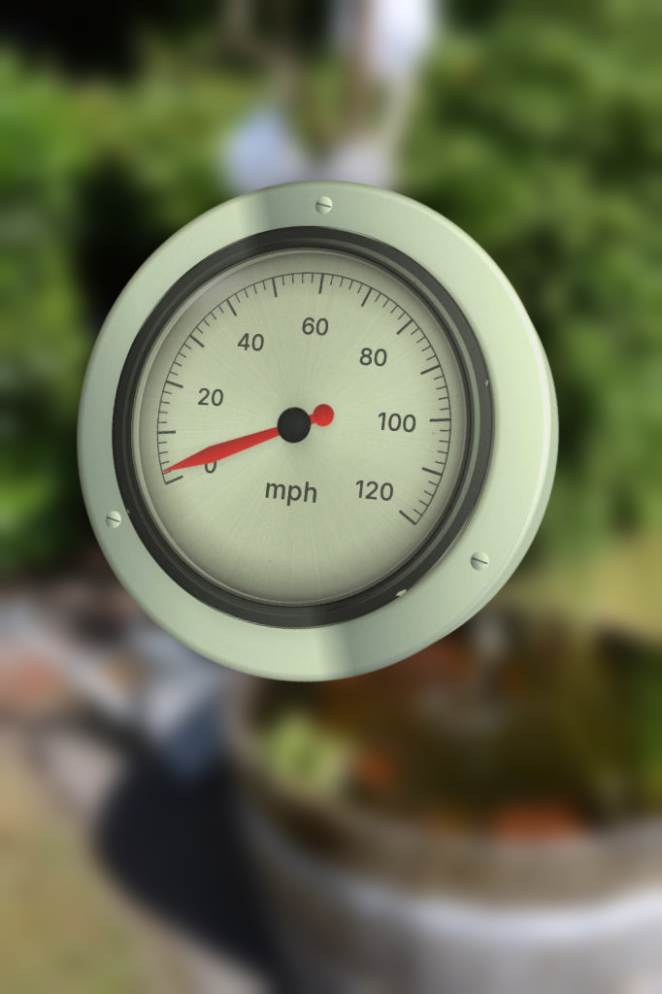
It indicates 2 mph
